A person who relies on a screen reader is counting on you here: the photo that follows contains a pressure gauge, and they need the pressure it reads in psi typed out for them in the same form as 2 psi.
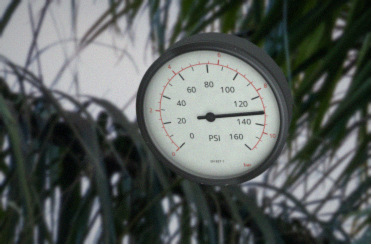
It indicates 130 psi
